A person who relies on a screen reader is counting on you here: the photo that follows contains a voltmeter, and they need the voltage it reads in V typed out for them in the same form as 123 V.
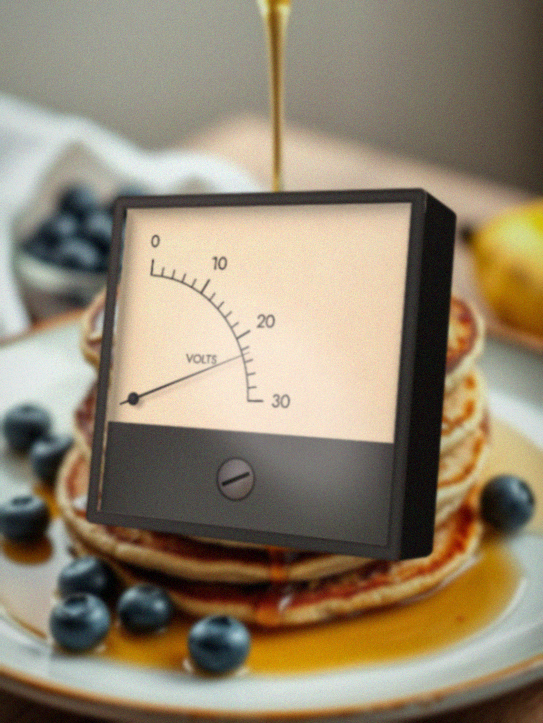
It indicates 23 V
